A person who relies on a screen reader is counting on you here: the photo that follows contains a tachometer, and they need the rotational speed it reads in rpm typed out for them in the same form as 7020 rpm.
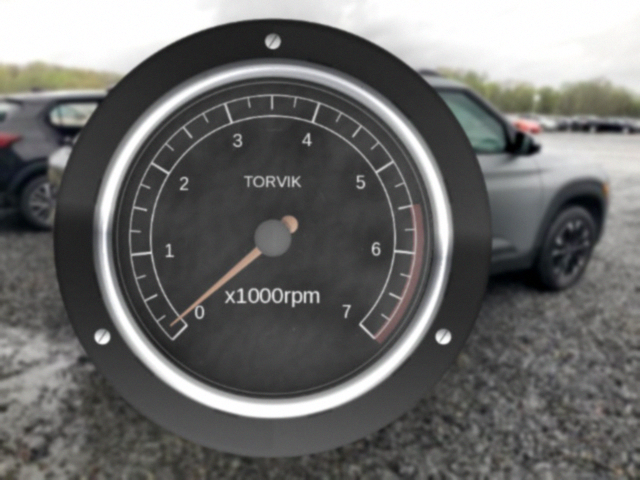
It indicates 125 rpm
